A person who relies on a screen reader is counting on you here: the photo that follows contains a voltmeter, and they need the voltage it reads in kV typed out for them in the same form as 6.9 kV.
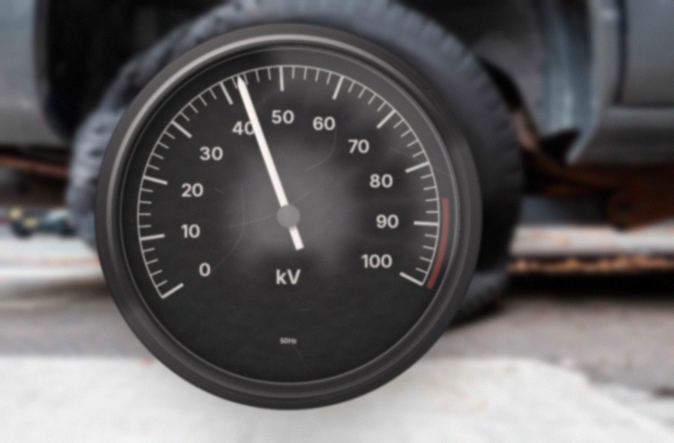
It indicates 43 kV
